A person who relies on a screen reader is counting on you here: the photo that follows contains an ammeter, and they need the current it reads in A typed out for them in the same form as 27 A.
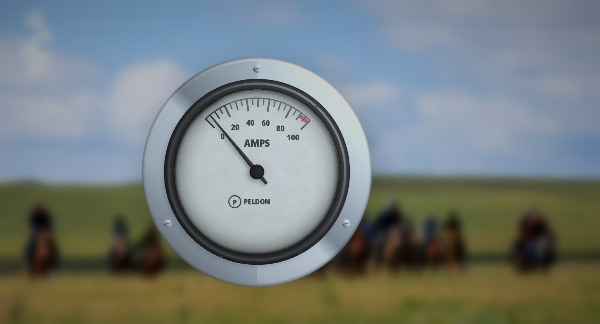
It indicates 5 A
